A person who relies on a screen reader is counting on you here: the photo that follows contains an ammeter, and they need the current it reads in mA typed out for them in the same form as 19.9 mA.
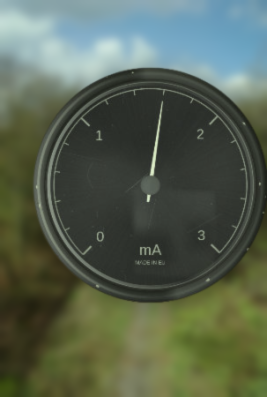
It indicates 1.6 mA
